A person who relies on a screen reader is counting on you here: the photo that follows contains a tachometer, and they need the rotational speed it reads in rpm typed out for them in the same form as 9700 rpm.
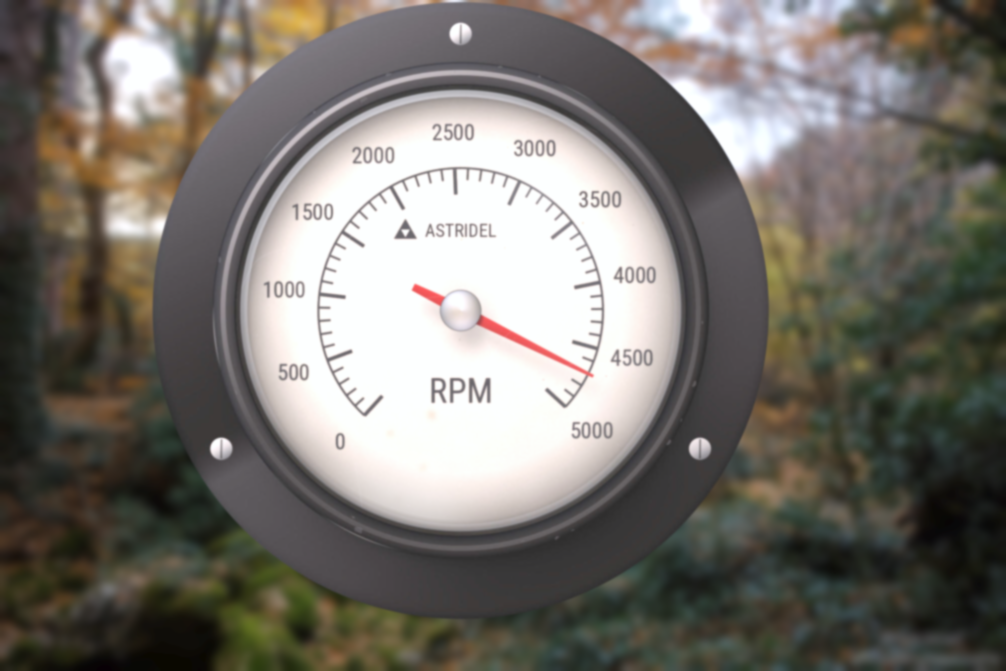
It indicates 4700 rpm
